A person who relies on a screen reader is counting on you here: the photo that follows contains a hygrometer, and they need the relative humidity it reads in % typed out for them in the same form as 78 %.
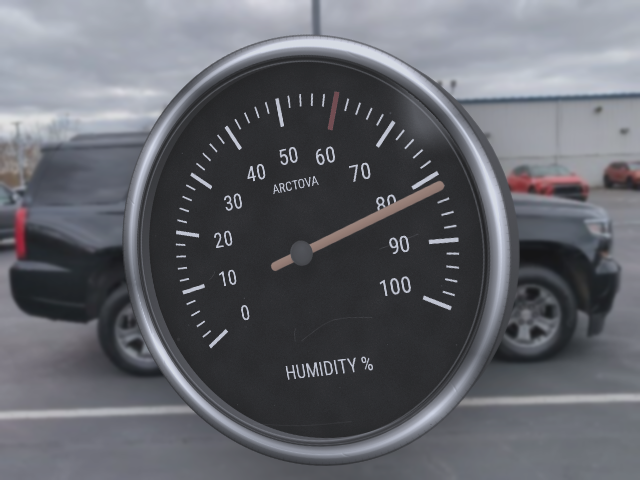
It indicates 82 %
